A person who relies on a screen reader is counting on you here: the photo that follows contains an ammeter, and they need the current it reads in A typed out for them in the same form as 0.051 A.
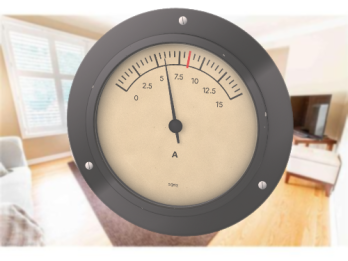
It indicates 6 A
